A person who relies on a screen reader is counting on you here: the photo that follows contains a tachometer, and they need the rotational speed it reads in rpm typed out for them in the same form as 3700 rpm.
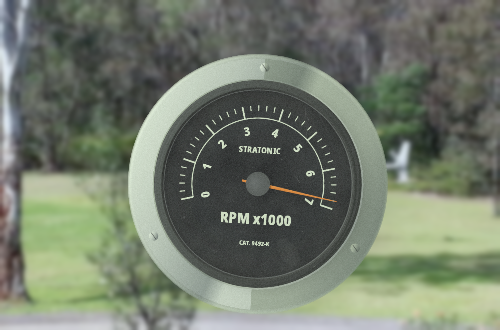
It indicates 6800 rpm
